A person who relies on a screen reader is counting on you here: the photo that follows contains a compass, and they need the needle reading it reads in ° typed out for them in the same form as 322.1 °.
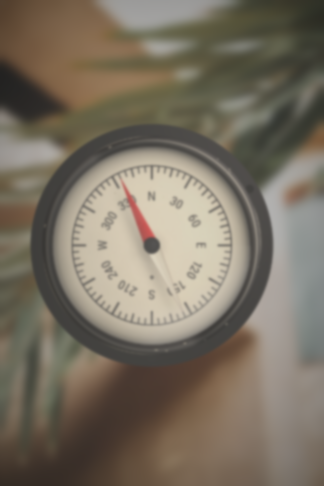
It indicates 335 °
